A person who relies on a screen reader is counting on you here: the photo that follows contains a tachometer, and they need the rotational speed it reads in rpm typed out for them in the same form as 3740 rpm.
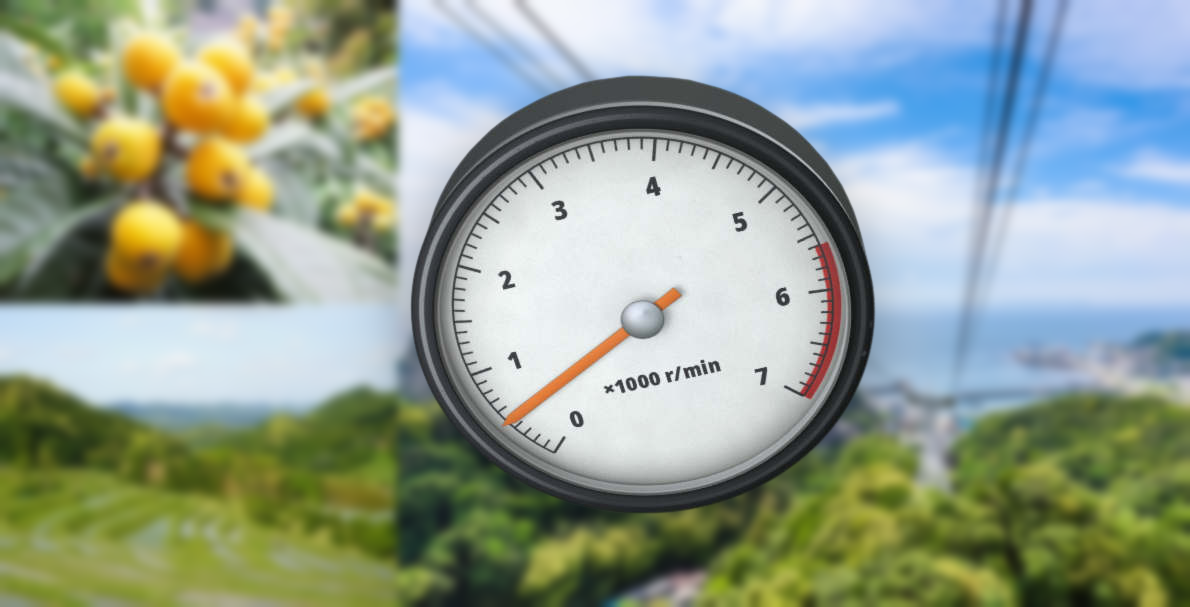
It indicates 500 rpm
